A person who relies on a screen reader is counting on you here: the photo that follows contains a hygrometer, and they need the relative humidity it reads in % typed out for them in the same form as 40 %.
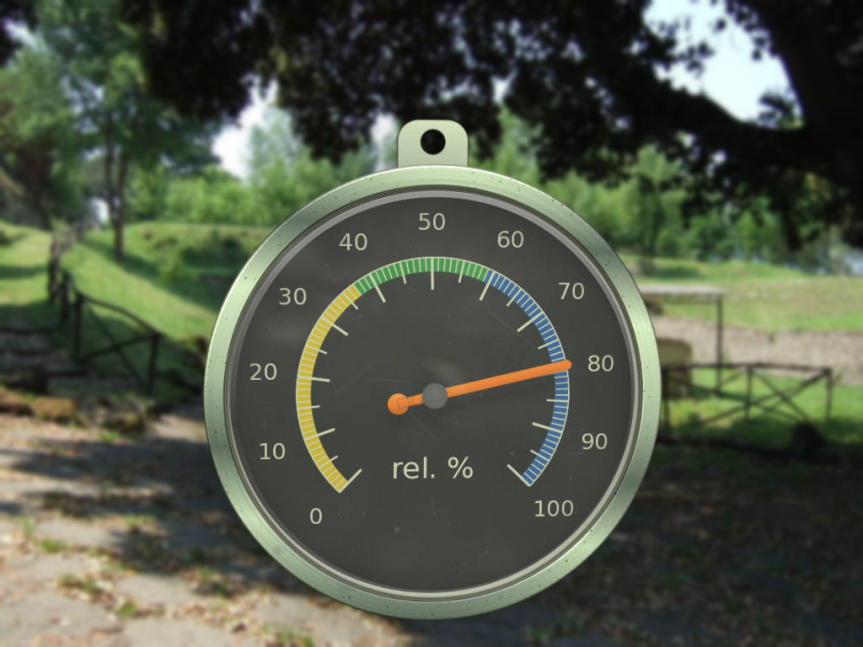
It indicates 79 %
